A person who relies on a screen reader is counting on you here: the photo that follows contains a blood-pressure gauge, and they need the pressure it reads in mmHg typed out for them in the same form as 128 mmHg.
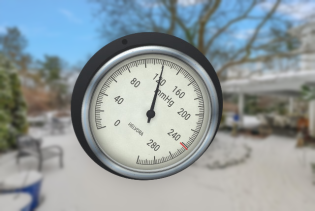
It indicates 120 mmHg
